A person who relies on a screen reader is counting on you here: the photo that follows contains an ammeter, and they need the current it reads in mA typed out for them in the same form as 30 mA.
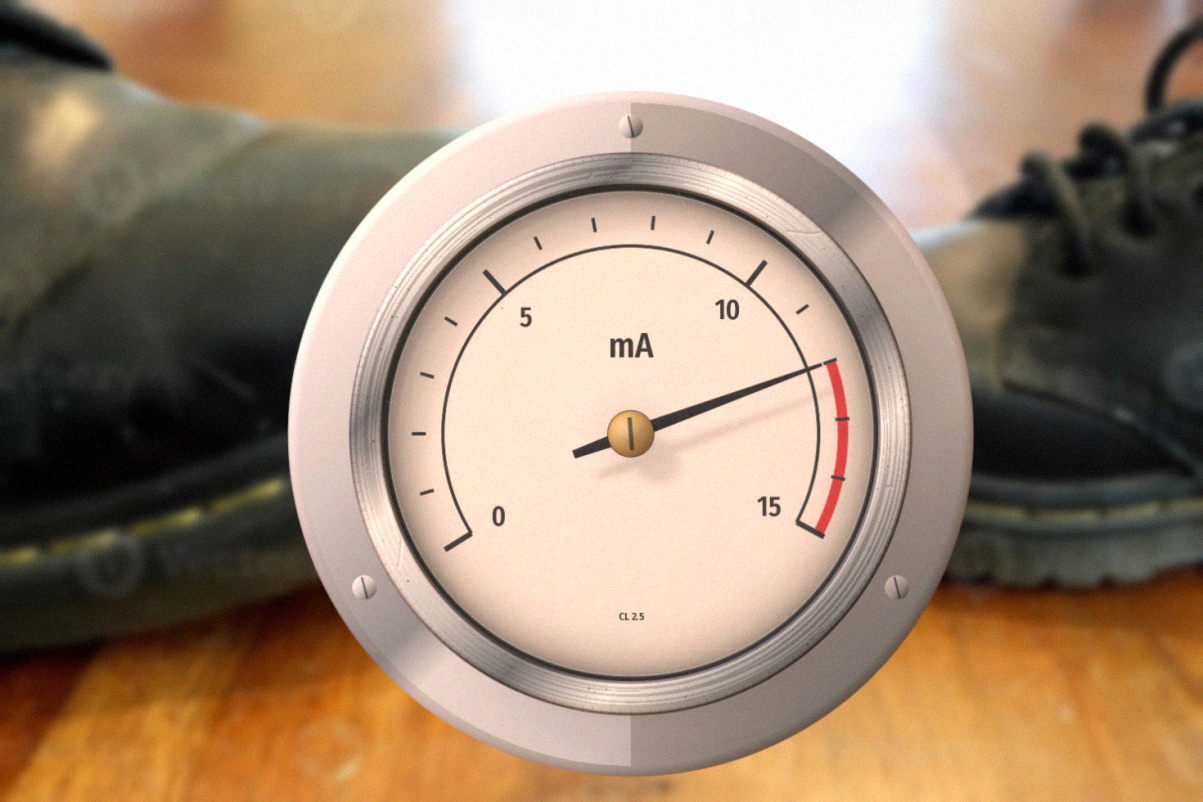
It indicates 12 mA
